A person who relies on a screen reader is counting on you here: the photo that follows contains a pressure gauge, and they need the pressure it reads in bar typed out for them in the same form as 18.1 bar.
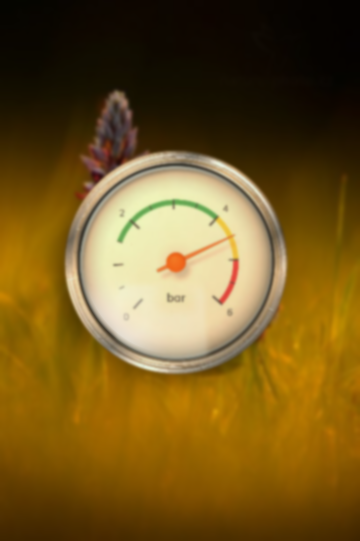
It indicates 4.5 bar
